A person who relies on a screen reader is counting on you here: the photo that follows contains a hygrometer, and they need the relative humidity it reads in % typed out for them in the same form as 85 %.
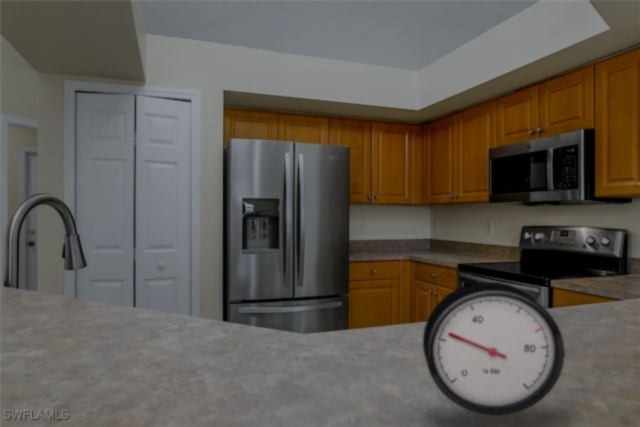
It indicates 24 %
